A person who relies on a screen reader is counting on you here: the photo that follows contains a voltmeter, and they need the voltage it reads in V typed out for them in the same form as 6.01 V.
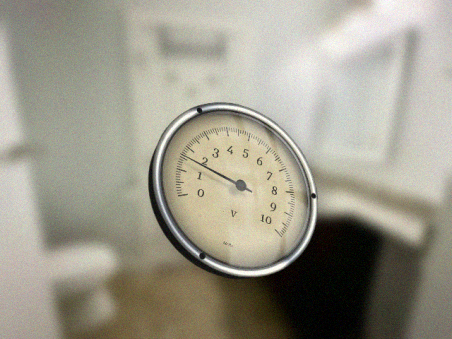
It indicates 1.5 V
